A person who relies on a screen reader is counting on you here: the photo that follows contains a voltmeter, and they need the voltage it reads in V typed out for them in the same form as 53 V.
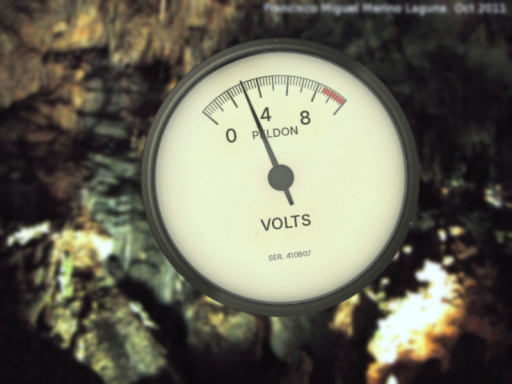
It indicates 3 V
